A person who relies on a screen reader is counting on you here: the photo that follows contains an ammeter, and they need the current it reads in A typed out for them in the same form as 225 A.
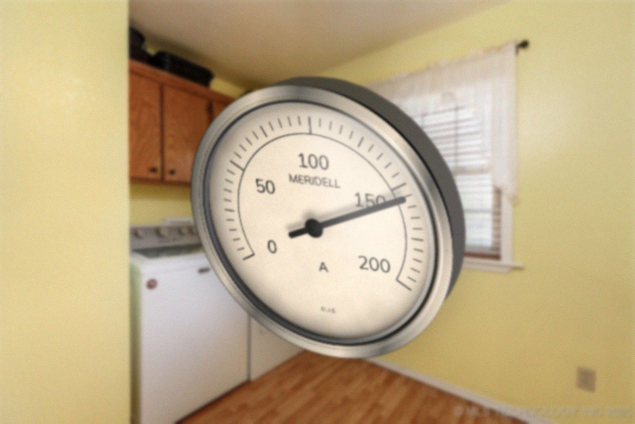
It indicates 155 A
